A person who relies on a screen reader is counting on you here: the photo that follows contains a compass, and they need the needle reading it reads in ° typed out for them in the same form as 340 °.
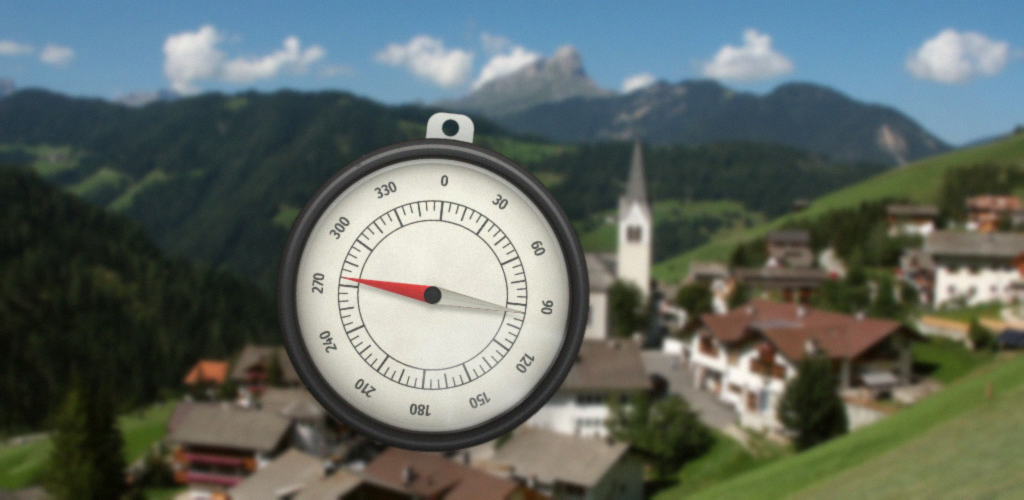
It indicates 275 °
